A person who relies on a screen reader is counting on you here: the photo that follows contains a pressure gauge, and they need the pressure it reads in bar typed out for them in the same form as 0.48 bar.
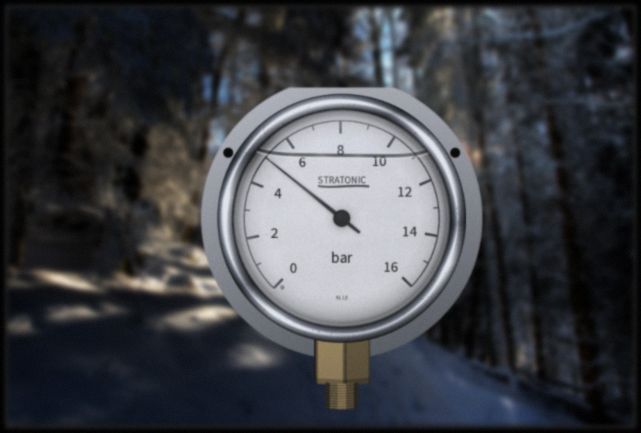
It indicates 5 bar
